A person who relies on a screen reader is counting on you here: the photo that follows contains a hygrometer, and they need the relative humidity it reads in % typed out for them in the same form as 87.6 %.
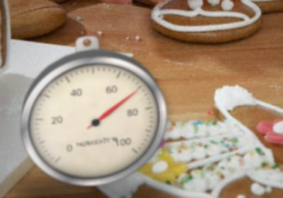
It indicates 70 %
